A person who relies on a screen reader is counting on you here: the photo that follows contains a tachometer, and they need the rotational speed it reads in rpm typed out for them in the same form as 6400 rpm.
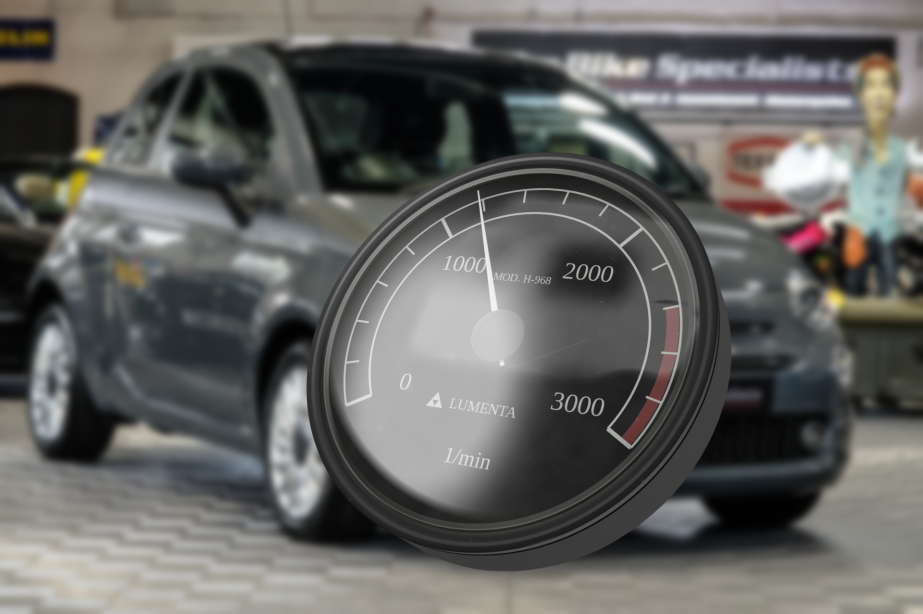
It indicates 1200 rpm
